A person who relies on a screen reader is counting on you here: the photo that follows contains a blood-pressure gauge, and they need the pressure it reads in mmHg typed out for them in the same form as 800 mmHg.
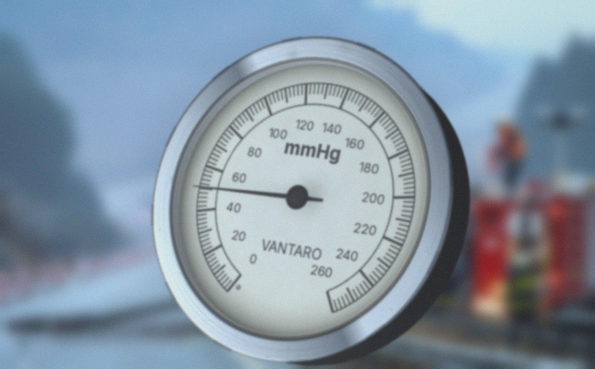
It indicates 50 mmHg
